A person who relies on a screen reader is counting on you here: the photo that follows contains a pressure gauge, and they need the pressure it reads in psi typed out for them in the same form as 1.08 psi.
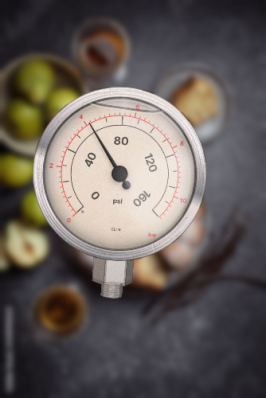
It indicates 60 psi
